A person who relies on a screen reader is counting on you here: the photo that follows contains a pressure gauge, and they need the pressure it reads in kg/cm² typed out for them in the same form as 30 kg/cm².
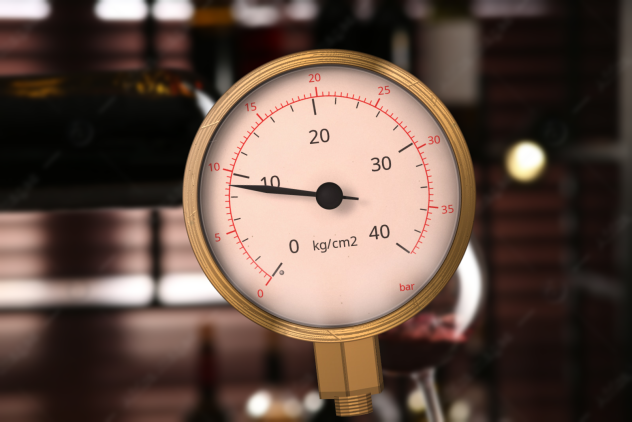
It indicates 9 kg/cm²
